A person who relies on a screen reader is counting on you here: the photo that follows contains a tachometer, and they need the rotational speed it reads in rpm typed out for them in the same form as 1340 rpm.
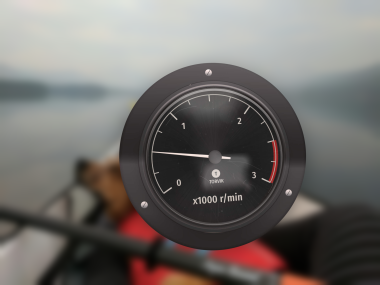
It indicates 500 rpm
